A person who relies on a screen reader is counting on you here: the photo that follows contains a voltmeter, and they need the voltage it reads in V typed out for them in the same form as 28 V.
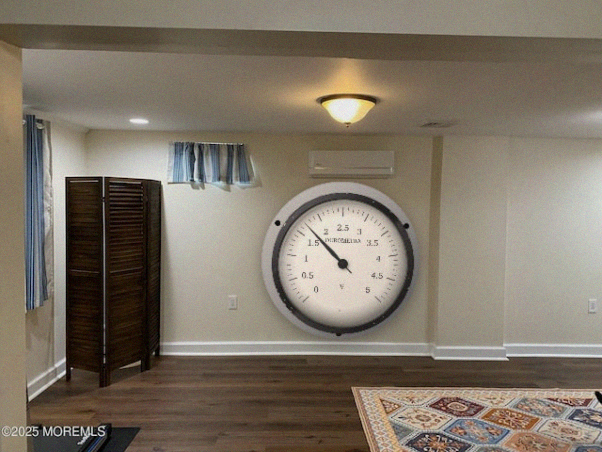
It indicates 1.7 V
